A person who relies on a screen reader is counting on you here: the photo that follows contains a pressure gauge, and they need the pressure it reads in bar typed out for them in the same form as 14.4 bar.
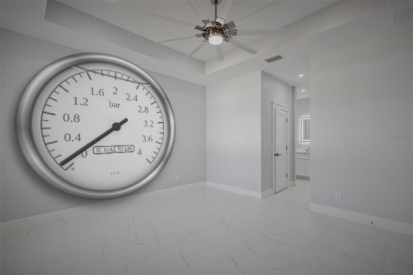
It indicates 0.1 bar
